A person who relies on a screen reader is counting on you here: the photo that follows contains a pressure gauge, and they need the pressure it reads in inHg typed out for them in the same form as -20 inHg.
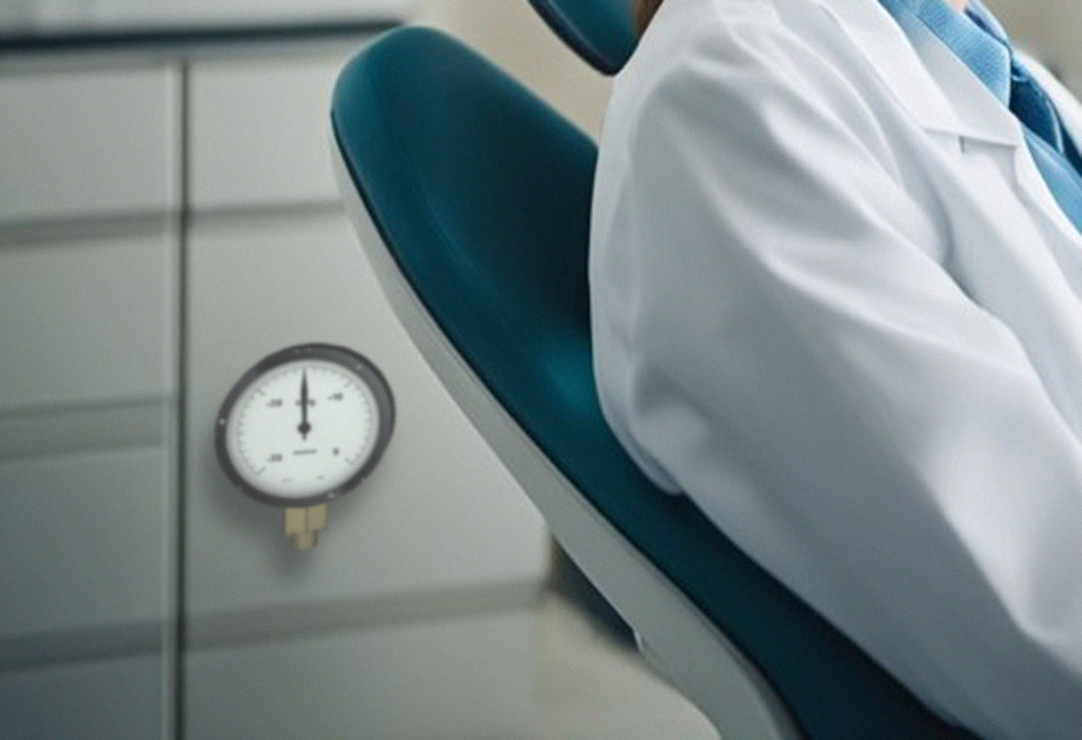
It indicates -15 inHg
